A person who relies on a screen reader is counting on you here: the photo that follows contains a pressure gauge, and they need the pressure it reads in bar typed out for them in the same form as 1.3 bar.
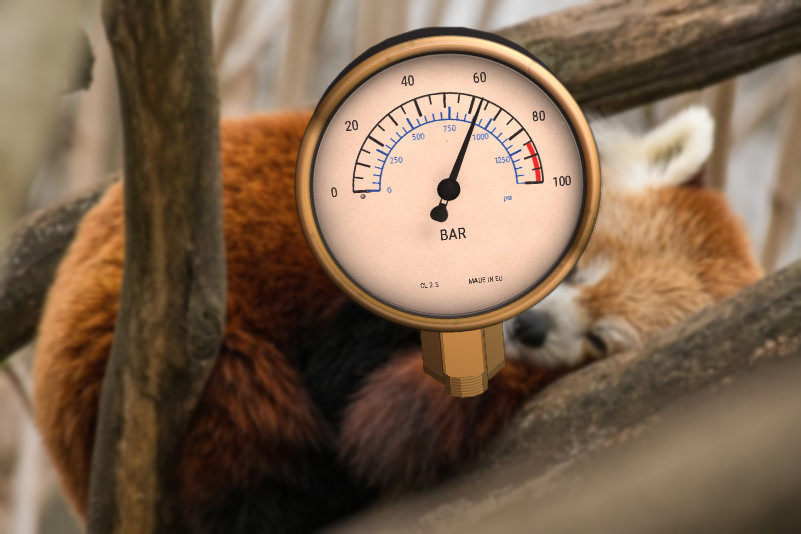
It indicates 62.5 bar
